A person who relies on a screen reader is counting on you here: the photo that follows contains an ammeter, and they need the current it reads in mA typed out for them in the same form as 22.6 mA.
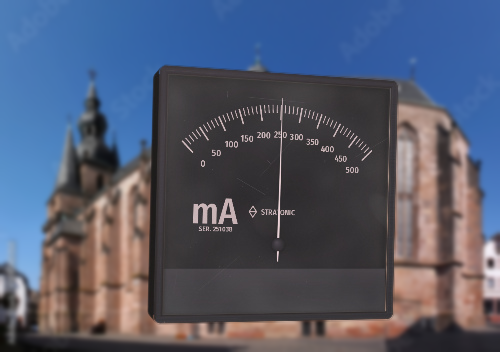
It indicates 250 mA
